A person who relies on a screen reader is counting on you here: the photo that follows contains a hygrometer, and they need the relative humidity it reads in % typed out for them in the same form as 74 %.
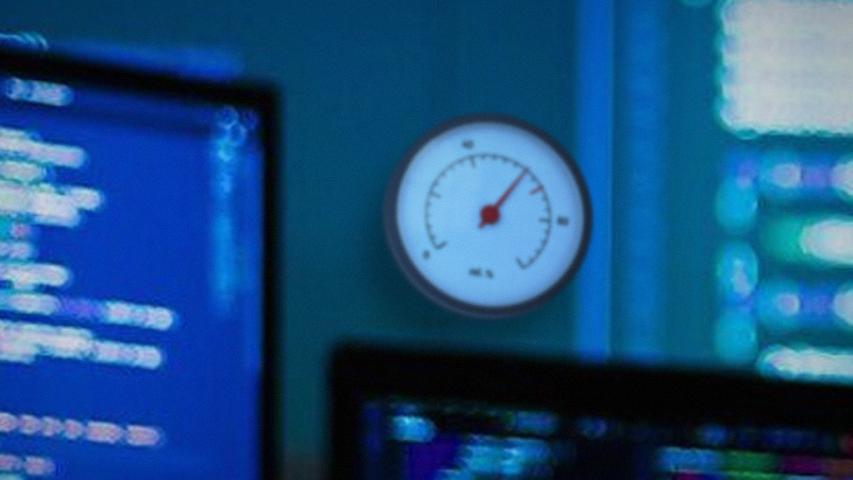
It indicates 60 %
